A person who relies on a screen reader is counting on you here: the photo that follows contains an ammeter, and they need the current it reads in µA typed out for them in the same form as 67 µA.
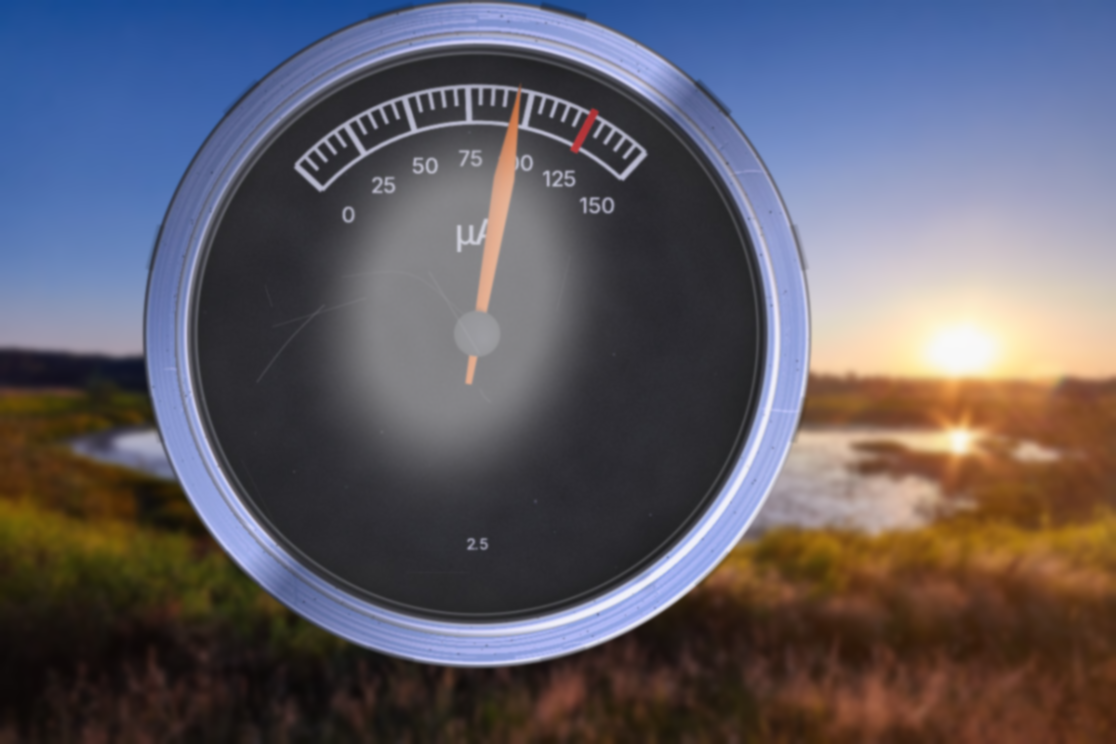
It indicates 95 µA
